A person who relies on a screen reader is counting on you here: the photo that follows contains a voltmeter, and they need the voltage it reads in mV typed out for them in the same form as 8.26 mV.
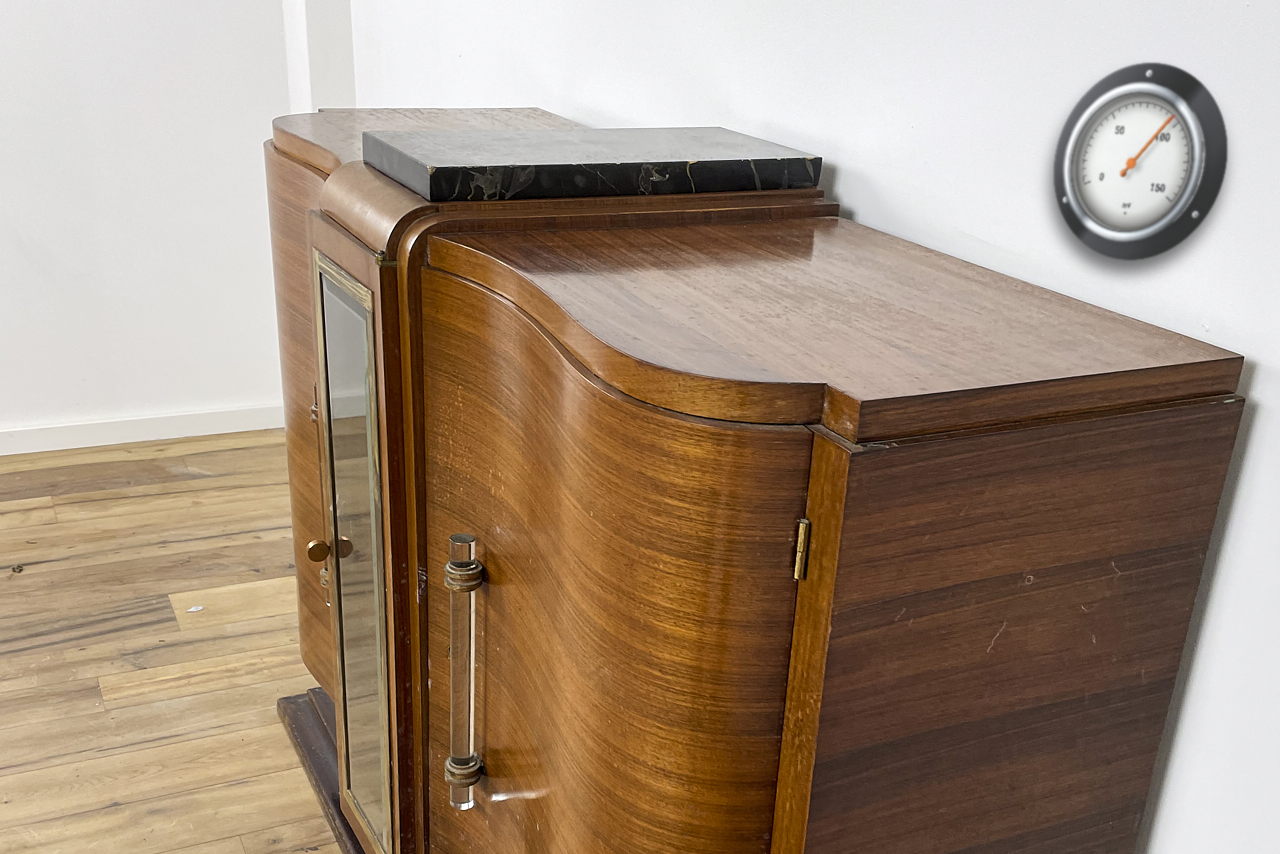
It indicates 95 mV
